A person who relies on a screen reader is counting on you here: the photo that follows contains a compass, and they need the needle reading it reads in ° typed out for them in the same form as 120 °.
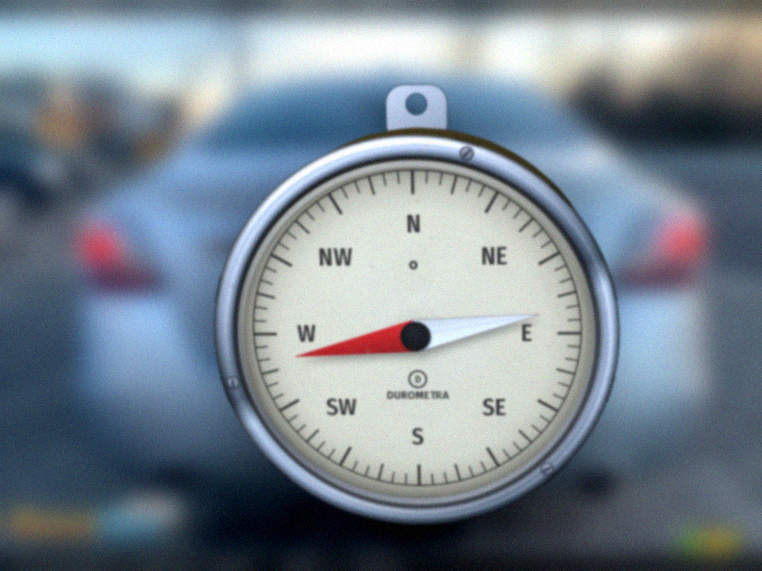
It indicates 260 °
